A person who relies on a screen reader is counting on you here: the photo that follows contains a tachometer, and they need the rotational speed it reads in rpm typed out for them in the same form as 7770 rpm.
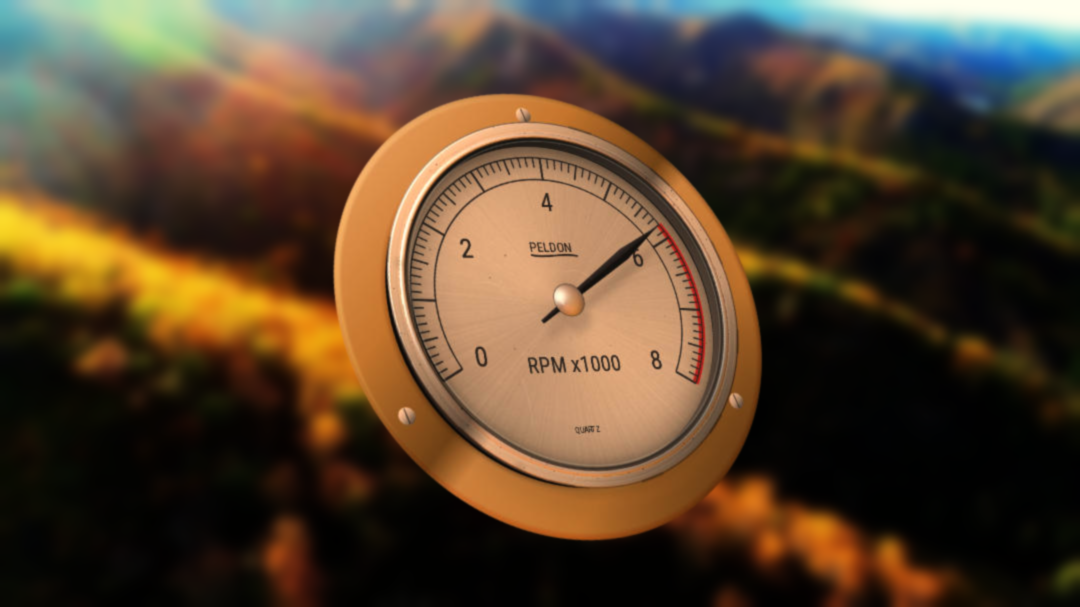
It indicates 5800 rpm
